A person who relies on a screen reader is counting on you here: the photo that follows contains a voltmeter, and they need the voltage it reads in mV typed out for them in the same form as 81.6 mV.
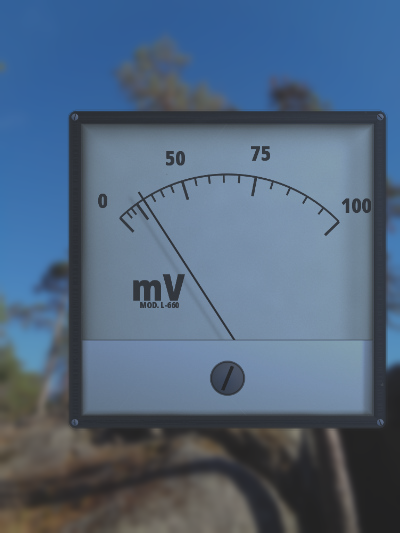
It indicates 30 mV
